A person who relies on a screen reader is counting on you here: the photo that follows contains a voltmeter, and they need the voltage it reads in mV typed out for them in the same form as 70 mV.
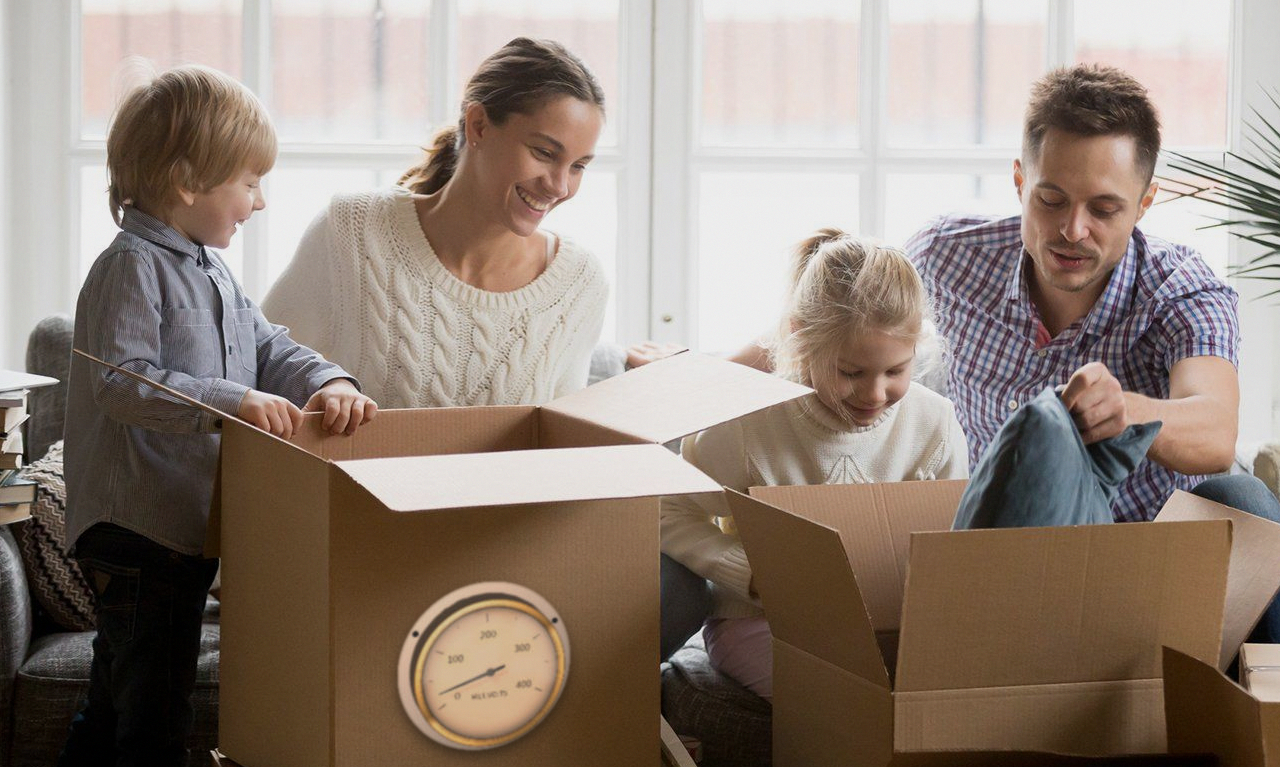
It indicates 25 mV
